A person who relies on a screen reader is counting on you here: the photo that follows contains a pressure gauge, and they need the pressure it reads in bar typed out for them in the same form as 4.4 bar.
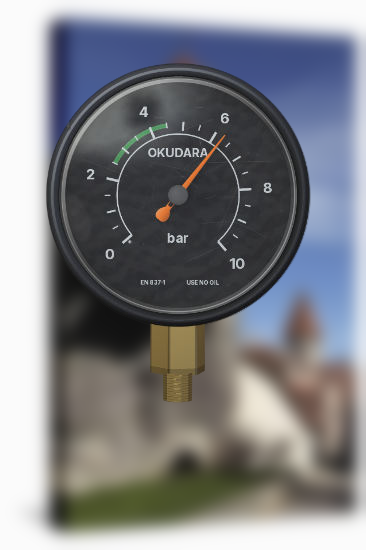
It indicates 6.25 bar
